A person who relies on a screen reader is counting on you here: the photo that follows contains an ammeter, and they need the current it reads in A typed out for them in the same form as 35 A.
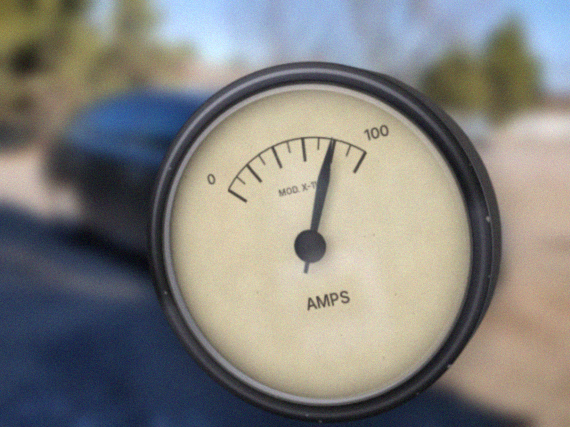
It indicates 80 A
